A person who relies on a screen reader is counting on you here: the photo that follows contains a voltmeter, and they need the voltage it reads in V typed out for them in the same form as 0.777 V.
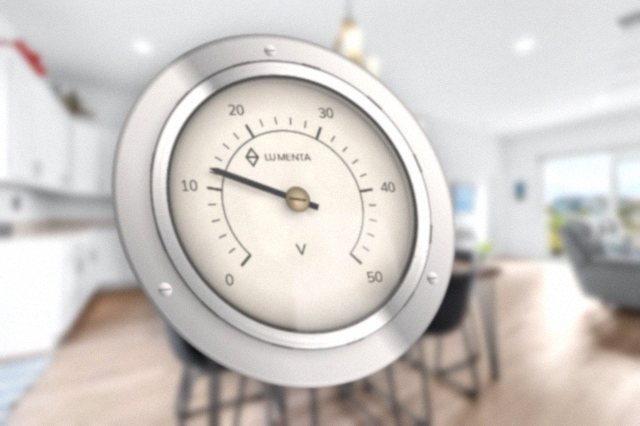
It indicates 12 V
